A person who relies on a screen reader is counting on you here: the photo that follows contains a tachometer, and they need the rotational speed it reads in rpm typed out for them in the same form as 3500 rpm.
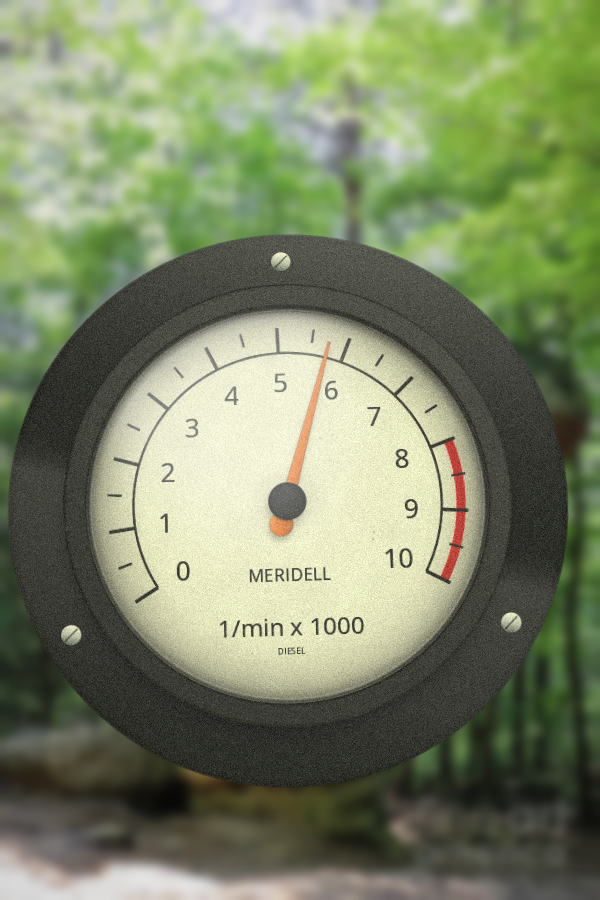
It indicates 5750 rpm
